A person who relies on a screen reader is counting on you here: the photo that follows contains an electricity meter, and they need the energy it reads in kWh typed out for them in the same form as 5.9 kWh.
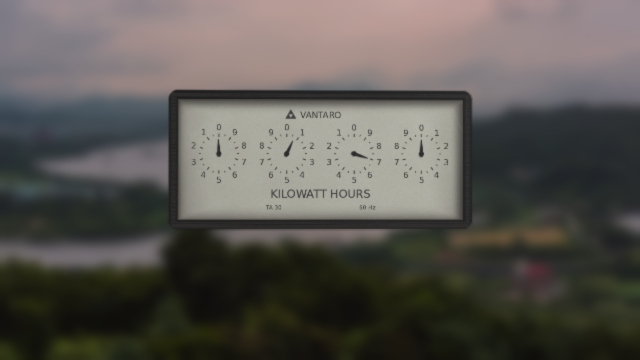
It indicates 70 kWh
